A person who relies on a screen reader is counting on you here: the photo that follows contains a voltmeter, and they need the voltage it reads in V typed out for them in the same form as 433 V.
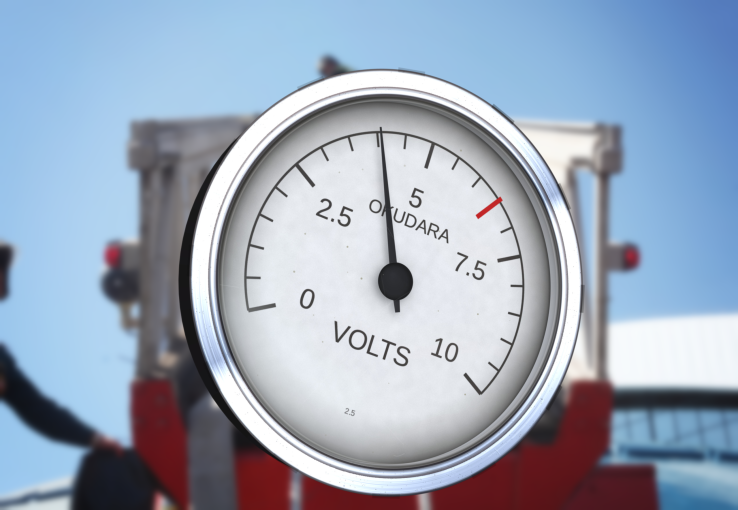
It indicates 4 V
